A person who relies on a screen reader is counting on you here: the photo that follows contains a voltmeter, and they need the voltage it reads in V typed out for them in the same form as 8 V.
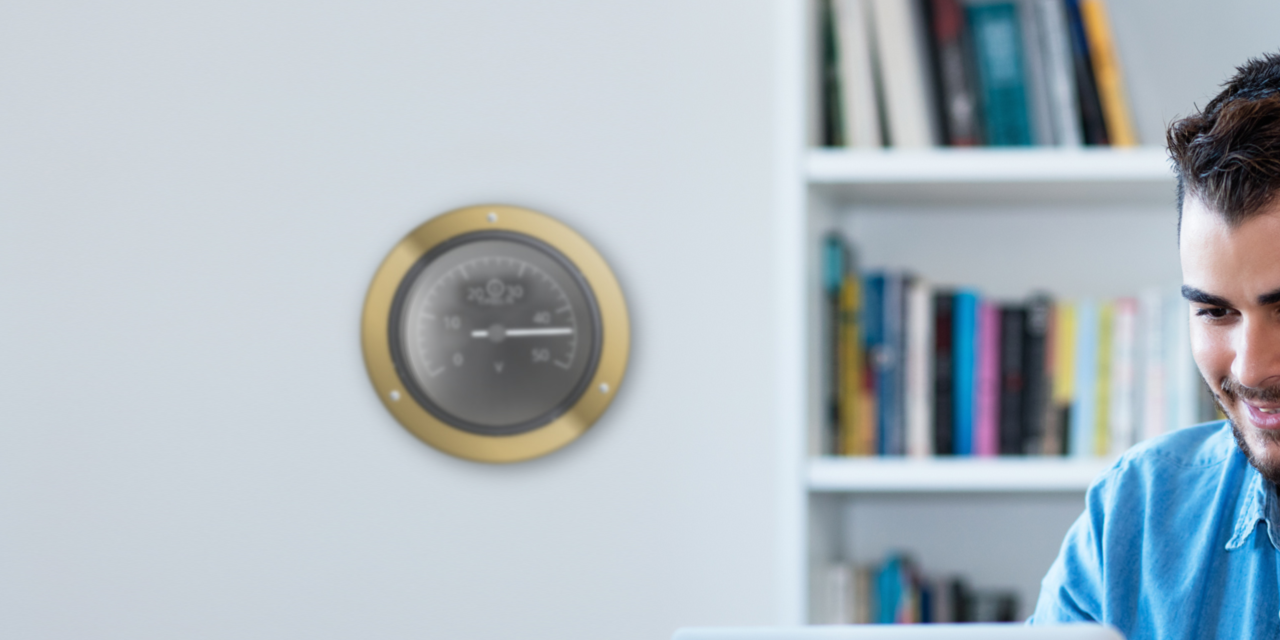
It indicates 44 V
